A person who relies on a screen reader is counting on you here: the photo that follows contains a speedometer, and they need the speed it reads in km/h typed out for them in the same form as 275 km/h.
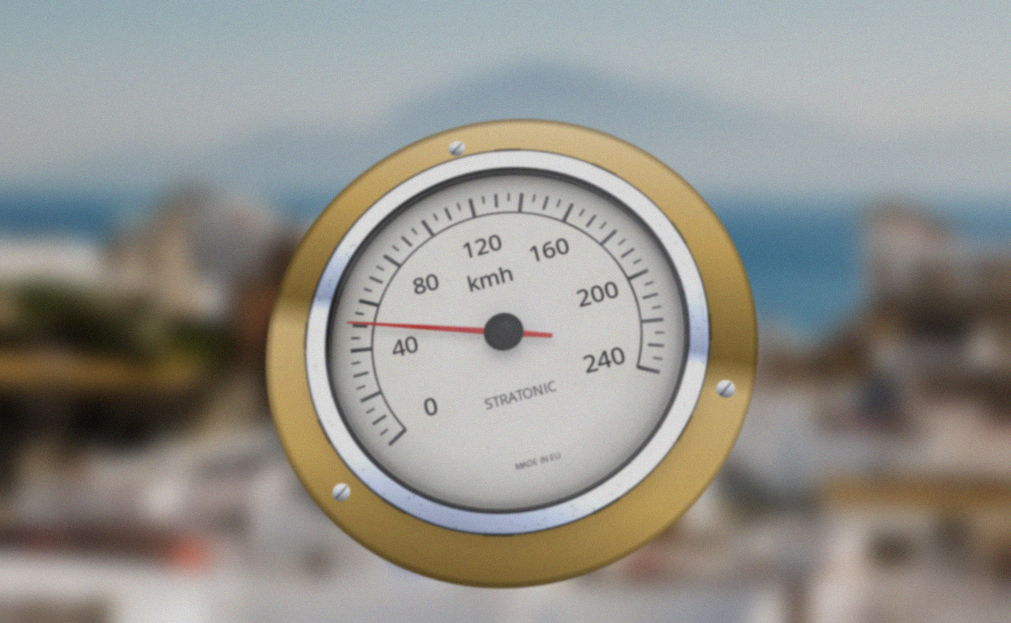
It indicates 50 km/h
